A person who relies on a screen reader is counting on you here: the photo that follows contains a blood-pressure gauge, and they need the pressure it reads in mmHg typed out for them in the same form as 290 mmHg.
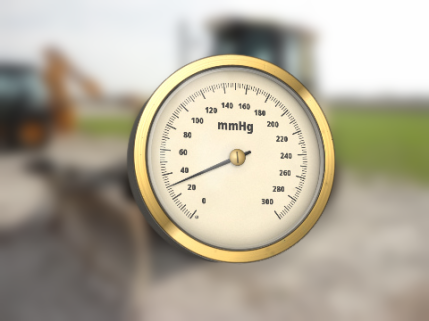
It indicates 30 mmHg
